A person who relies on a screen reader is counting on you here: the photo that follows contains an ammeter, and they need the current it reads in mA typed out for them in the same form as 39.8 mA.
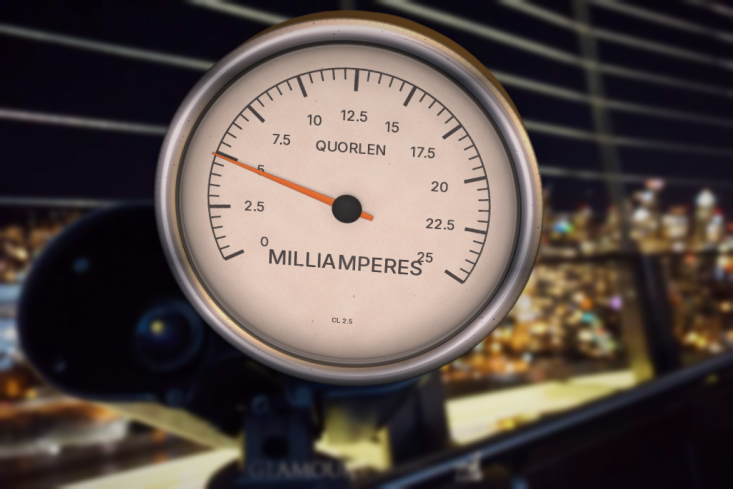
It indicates 5 mA
